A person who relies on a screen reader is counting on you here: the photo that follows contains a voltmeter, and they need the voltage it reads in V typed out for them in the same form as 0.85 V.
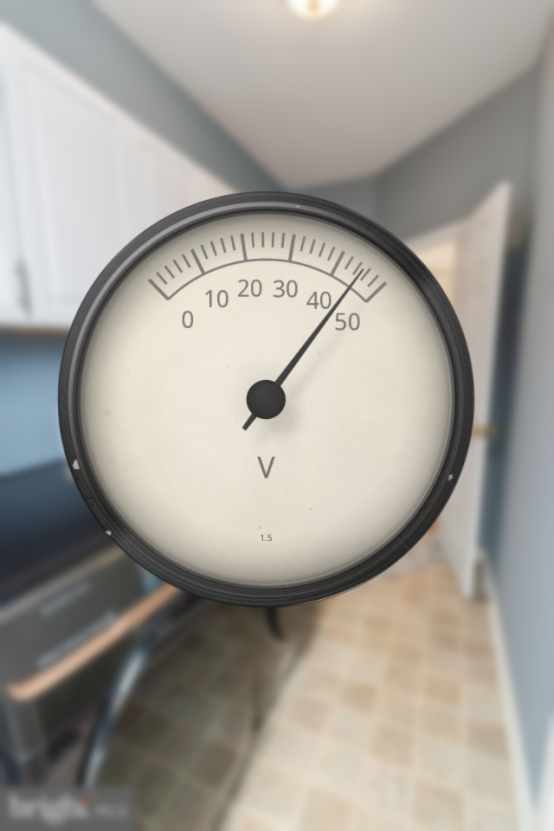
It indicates 45 V
